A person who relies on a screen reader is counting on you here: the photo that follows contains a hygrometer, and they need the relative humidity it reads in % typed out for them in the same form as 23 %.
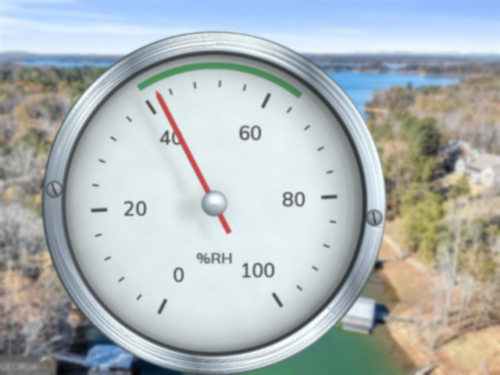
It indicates 42 %
